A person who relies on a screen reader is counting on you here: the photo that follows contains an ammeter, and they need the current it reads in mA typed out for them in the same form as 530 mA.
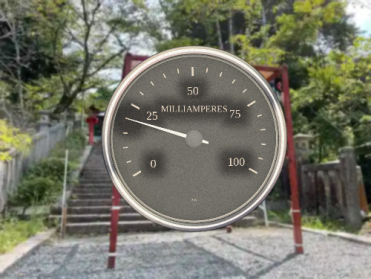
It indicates 20 mA
